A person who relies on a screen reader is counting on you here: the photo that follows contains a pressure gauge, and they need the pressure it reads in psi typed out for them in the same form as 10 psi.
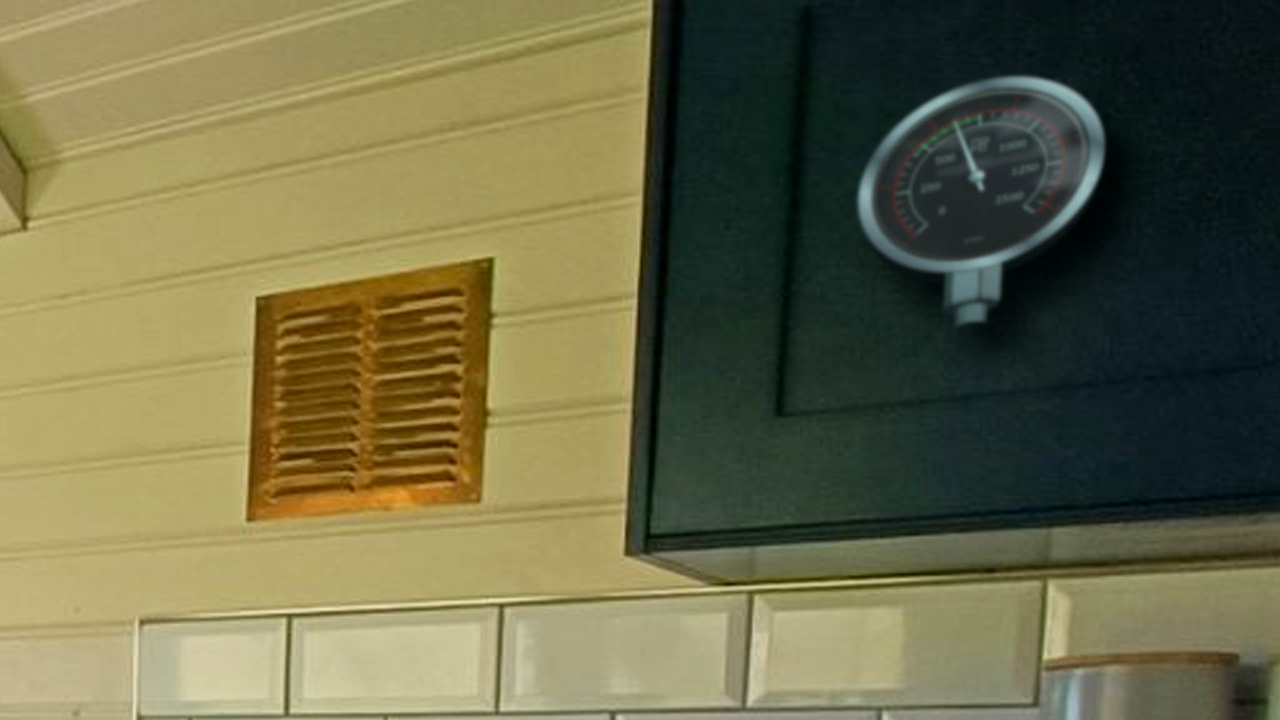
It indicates 650 psi
